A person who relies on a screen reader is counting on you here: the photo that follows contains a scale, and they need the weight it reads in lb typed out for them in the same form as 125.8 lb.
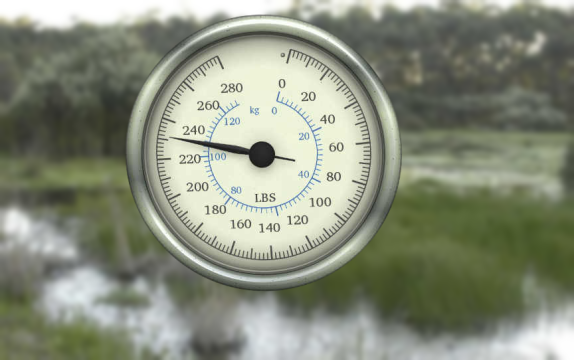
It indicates 232 lb
